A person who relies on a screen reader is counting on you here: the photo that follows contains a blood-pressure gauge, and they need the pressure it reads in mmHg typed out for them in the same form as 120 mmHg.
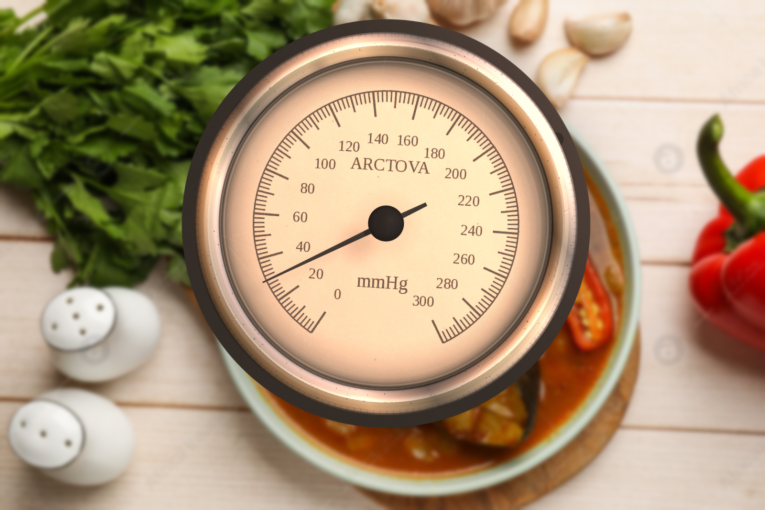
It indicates 30 mmHg
